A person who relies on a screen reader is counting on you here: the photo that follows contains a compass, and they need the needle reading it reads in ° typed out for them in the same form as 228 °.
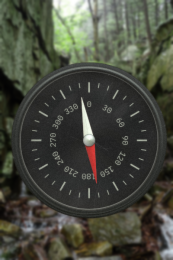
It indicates 170 °
